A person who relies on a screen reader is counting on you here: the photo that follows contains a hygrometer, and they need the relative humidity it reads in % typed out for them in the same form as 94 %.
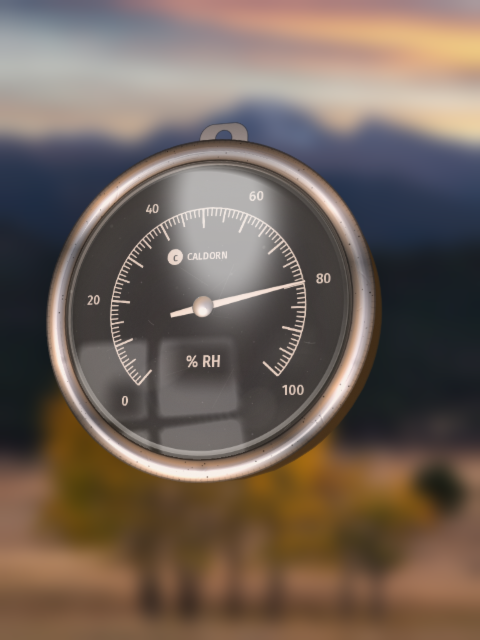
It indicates 80 %
